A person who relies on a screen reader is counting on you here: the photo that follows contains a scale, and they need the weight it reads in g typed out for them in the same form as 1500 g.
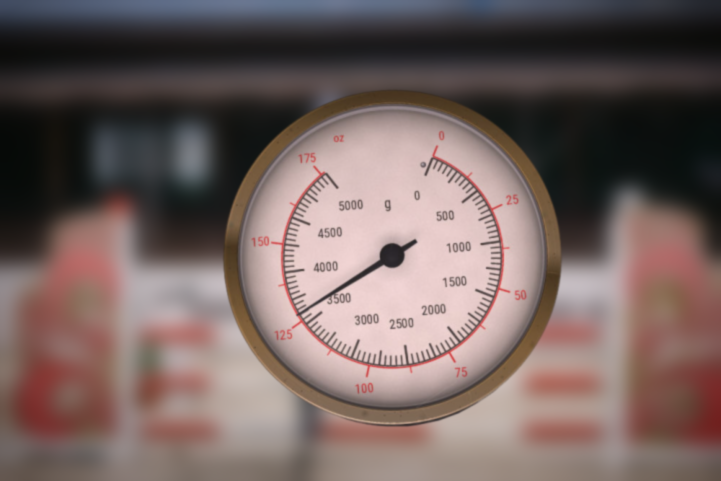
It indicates 3600 g
